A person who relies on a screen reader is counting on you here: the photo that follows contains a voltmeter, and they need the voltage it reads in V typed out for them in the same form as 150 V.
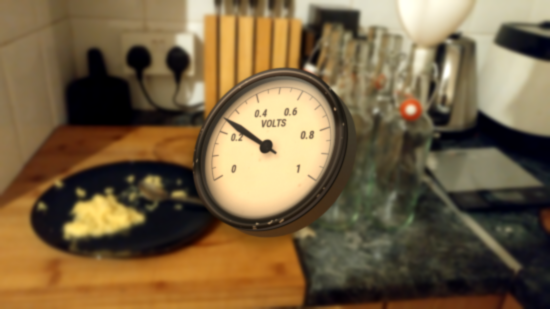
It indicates 0.25 V
